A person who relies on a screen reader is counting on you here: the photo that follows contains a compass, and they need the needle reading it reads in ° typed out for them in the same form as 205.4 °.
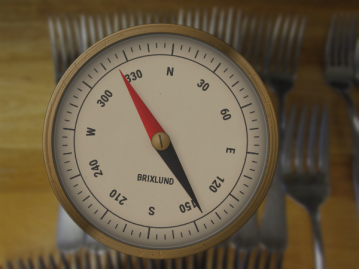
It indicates 322.5 °
